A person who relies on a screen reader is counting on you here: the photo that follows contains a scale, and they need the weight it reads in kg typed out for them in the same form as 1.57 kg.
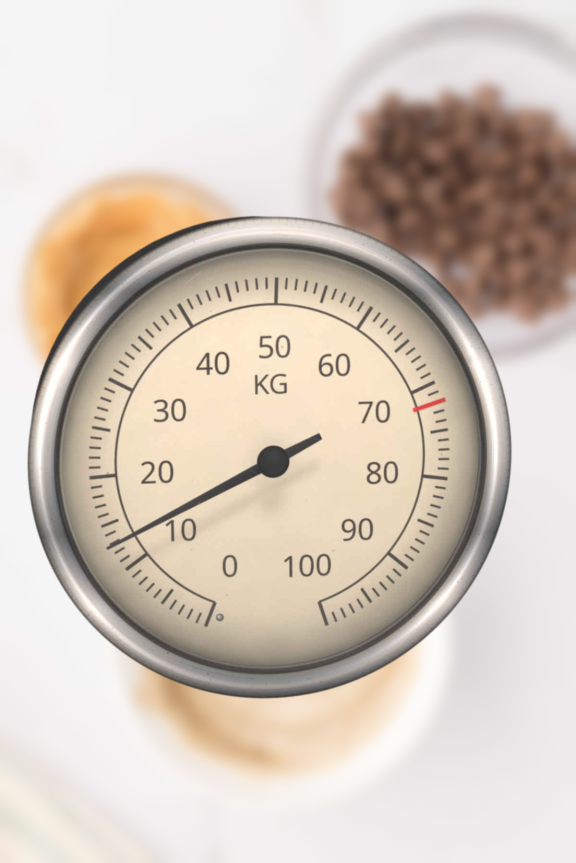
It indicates 13 kg
